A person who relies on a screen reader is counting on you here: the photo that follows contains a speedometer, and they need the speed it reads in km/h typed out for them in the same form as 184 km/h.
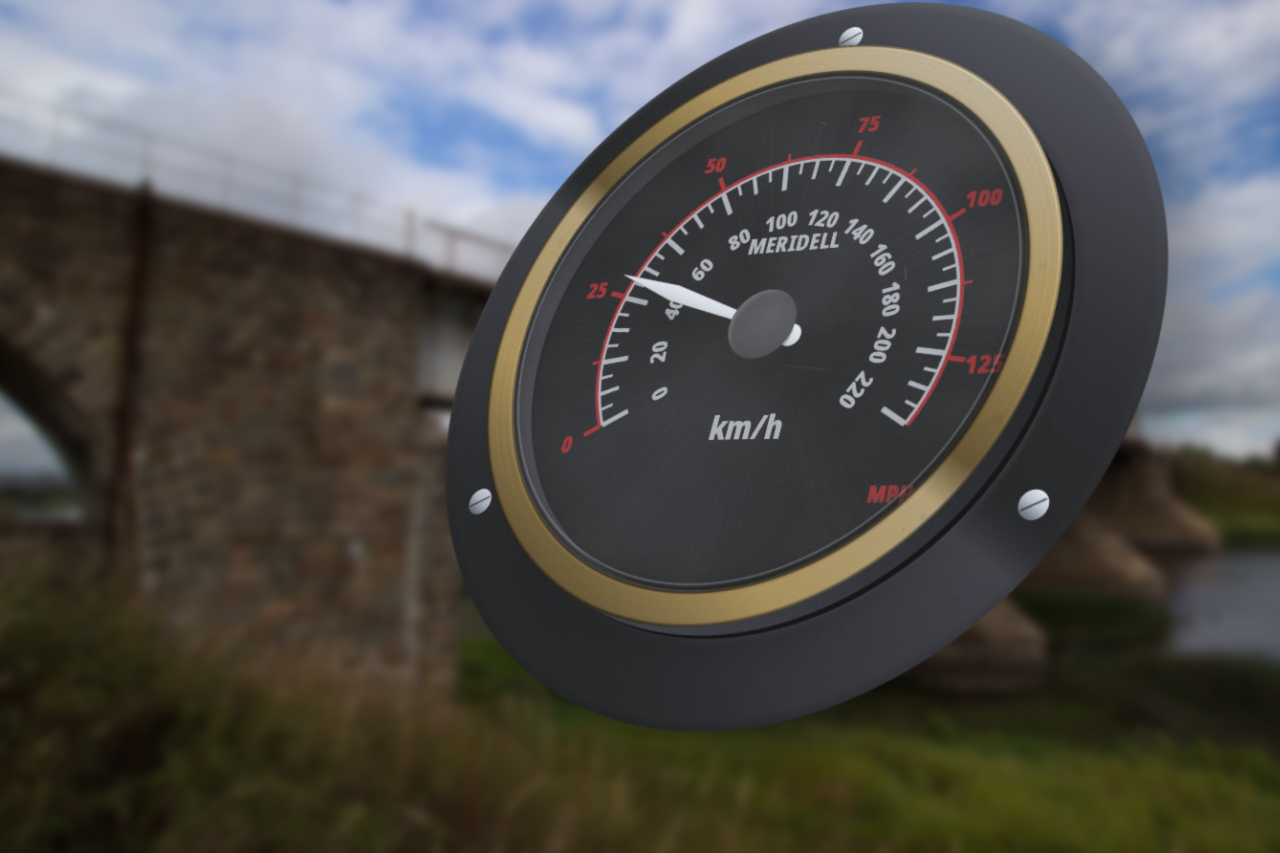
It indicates 45 km/h
